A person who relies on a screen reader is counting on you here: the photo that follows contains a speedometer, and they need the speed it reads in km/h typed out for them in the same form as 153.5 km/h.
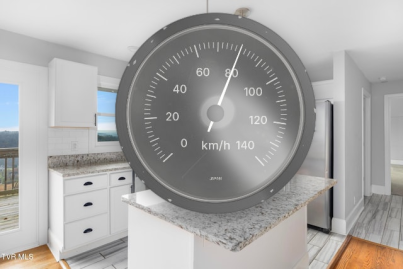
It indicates 80 km/h
